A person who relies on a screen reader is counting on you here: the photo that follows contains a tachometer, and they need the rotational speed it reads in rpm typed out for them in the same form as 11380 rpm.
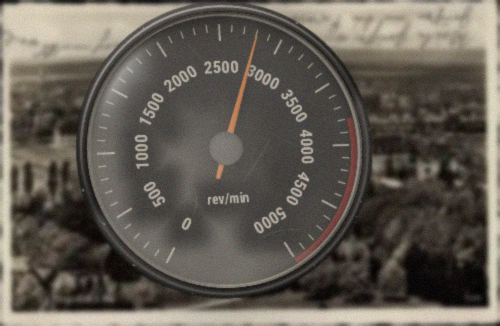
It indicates 2800 rpm
